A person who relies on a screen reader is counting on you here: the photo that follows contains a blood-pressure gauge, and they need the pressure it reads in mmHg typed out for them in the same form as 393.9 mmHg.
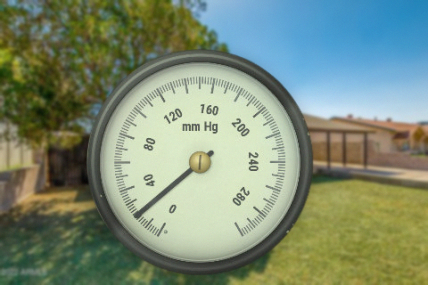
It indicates 20 mmHg
